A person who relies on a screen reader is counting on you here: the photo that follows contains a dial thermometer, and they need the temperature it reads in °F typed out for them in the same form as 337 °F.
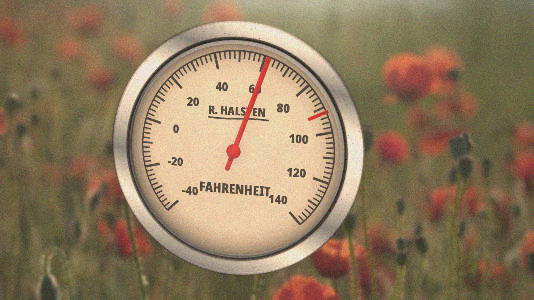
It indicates 62 °F
